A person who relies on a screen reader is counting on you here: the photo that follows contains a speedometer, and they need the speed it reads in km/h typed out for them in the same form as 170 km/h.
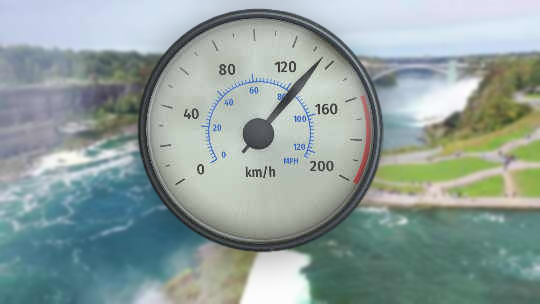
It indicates 135 km/h
